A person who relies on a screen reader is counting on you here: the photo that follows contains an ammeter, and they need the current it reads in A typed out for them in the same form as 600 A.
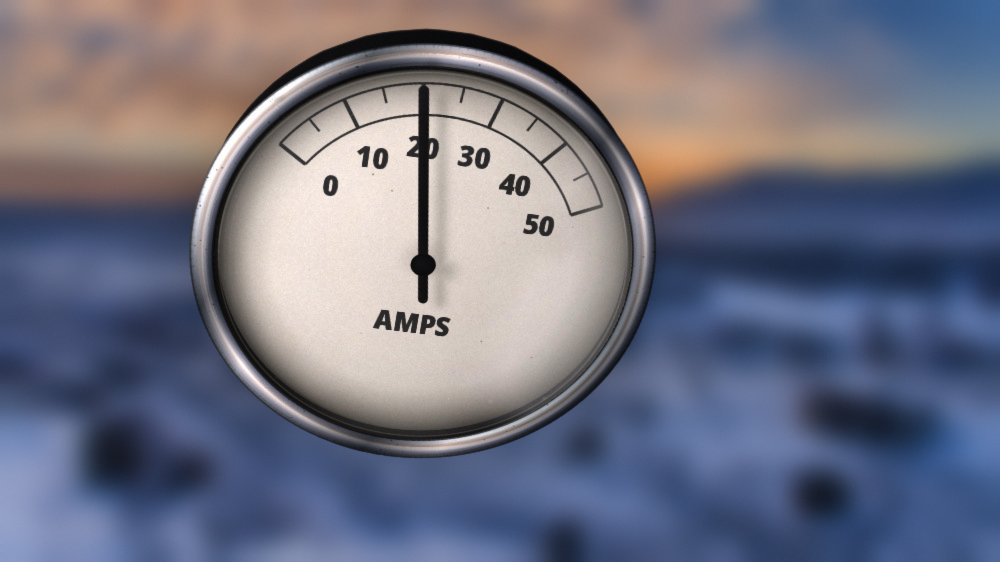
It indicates 20 A
